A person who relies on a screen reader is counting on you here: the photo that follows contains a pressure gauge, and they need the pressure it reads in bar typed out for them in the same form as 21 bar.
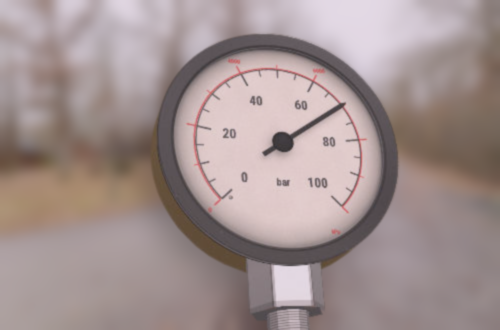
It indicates 70 bar
